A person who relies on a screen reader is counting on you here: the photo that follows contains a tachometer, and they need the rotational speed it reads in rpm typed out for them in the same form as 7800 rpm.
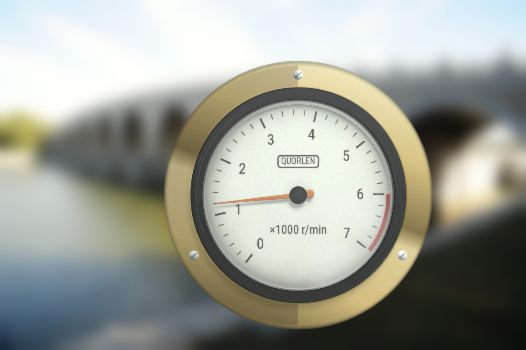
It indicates 1200 rpm
